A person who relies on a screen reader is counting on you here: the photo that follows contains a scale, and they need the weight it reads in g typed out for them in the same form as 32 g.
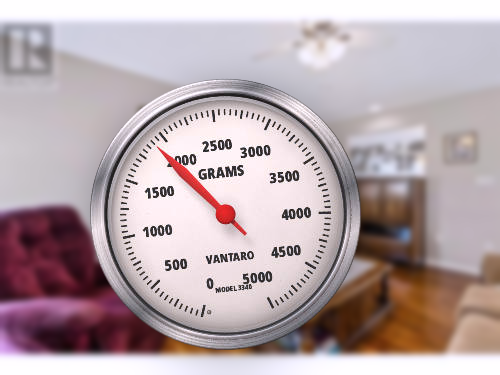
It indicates 1900 g
